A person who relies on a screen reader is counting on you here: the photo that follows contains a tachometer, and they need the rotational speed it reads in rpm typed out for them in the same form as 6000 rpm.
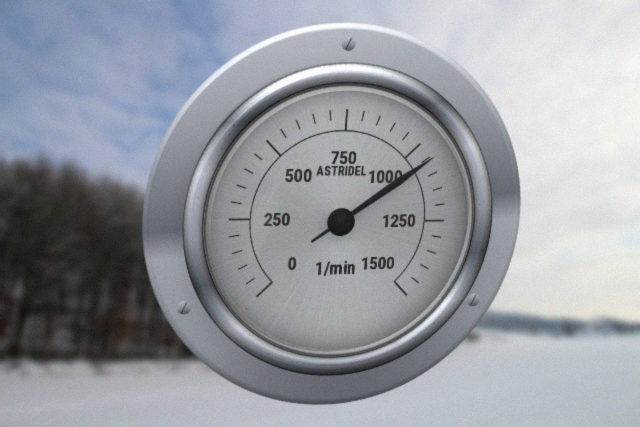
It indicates 1050 rpm
